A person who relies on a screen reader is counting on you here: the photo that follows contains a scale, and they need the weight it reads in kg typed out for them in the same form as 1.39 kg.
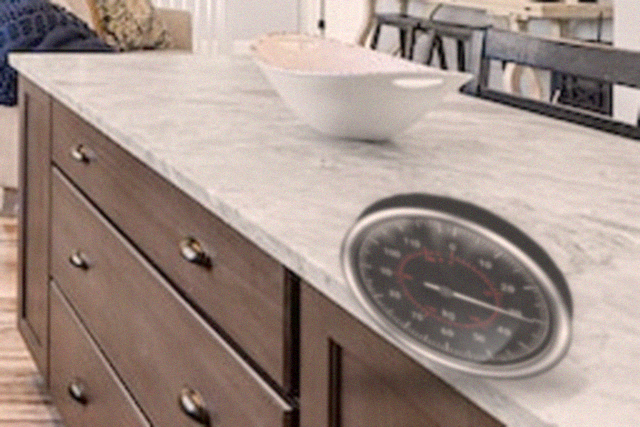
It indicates 30 kg
